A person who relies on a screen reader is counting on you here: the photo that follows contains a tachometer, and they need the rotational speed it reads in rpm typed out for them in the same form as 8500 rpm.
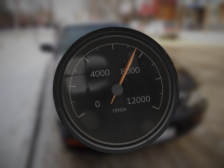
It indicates 7500 rpm
